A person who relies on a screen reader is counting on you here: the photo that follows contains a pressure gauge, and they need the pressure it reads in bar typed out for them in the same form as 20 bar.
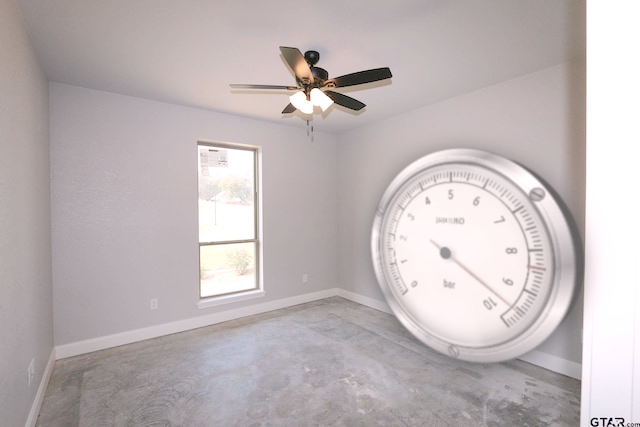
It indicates 9.5 bar
